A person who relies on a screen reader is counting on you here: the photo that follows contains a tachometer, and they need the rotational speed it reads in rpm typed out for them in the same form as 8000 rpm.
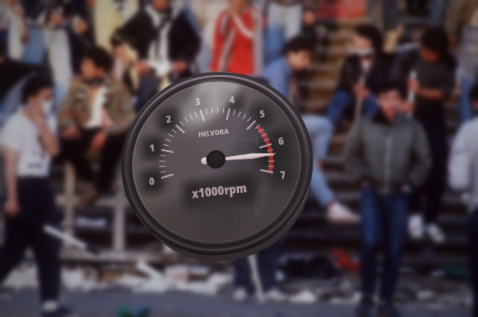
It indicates 6400 rpm
